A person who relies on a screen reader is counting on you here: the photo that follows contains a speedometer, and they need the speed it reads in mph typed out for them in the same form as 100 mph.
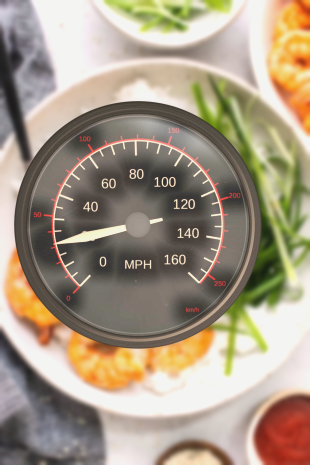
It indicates 20 mph
